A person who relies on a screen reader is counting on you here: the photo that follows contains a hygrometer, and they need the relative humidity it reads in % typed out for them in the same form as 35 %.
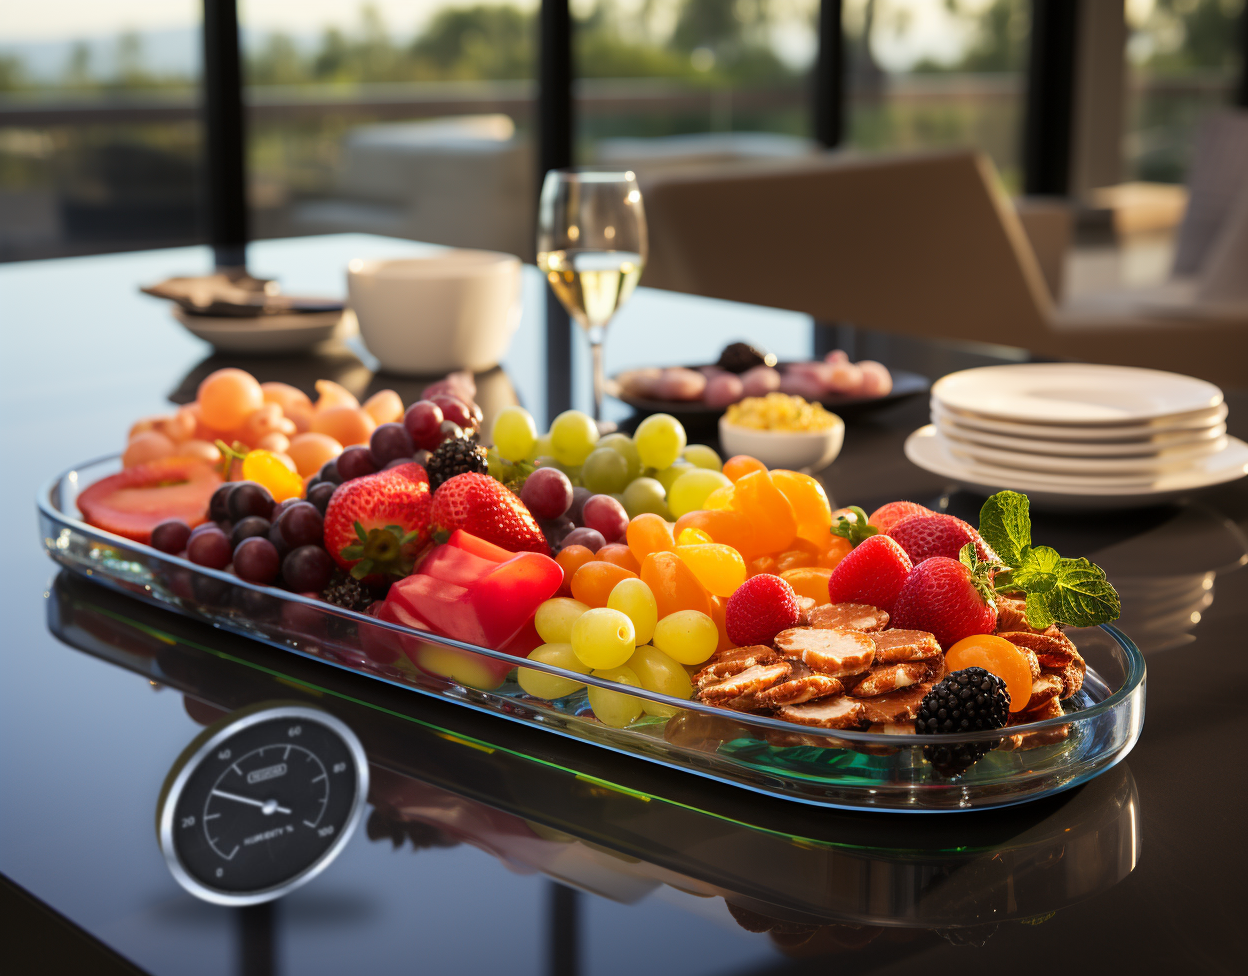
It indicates 30 %
